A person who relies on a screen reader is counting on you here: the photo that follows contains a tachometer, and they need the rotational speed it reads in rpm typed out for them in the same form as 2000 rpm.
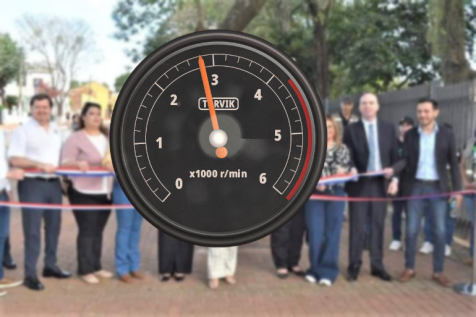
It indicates 2800 rpm
